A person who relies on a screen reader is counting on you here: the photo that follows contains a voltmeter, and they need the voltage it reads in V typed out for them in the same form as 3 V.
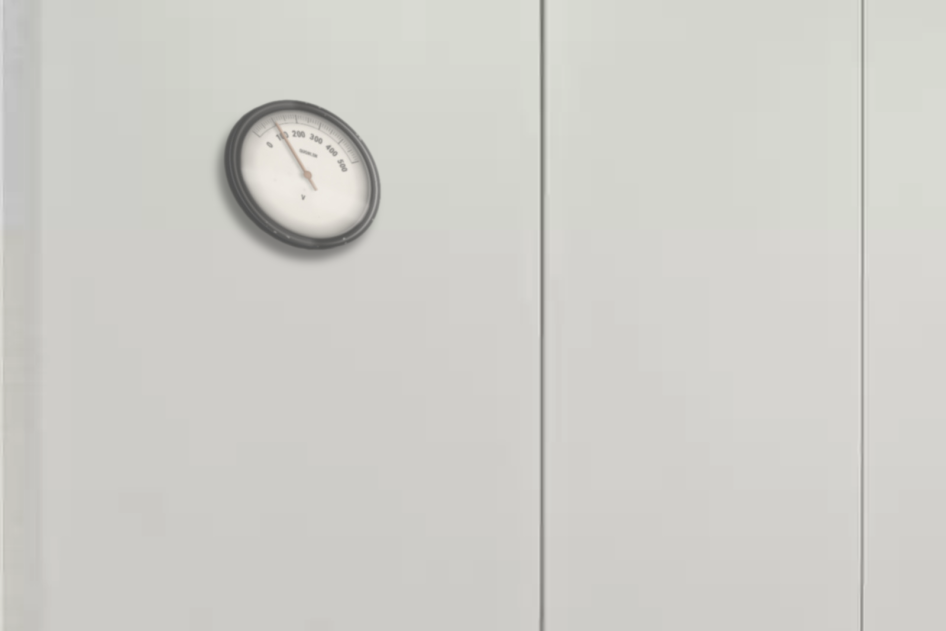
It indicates 100 V
